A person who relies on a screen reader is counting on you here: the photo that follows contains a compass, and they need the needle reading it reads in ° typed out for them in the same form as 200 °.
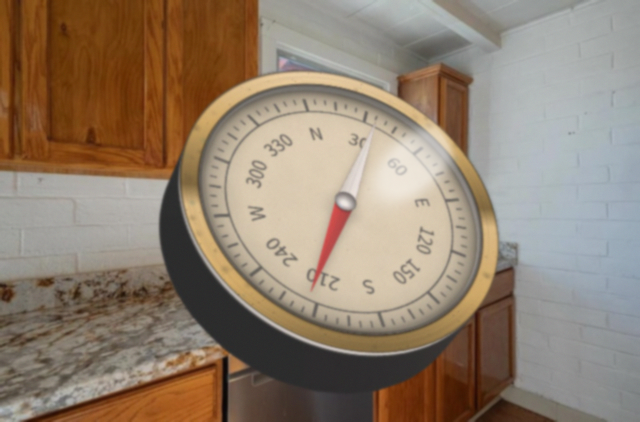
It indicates 215 °
